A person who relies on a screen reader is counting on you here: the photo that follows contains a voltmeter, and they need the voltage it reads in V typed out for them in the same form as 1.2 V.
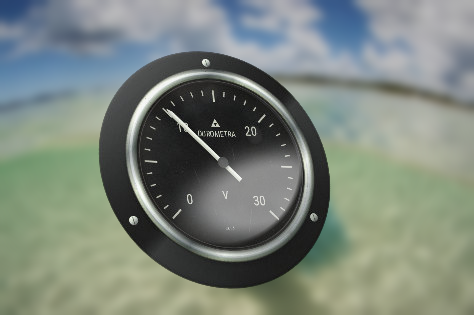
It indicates 10 V
